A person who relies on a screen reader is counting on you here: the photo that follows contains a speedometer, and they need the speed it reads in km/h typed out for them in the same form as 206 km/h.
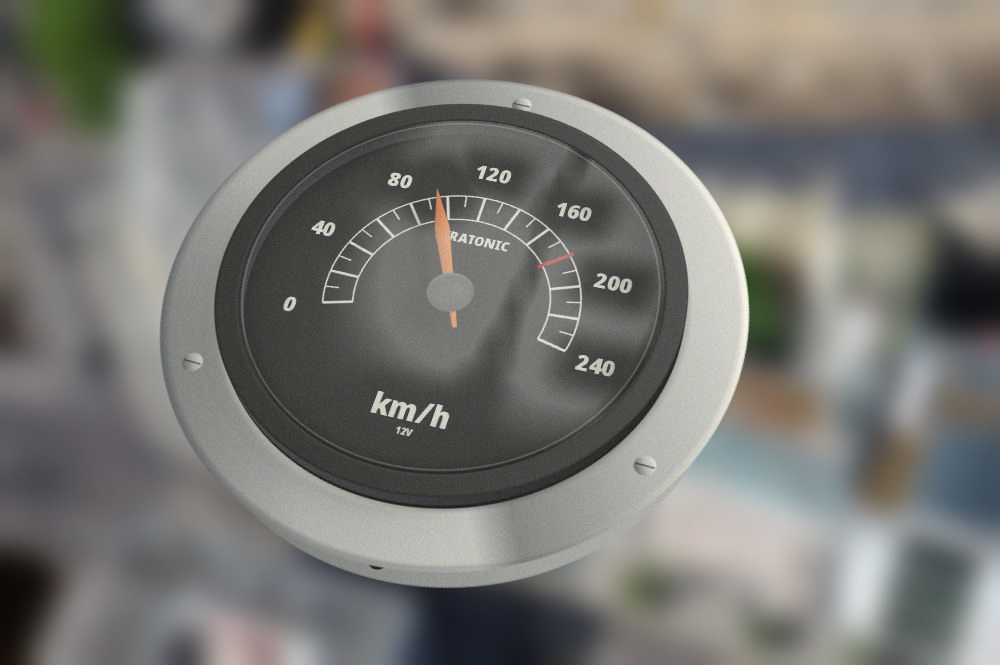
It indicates 95 km/h
